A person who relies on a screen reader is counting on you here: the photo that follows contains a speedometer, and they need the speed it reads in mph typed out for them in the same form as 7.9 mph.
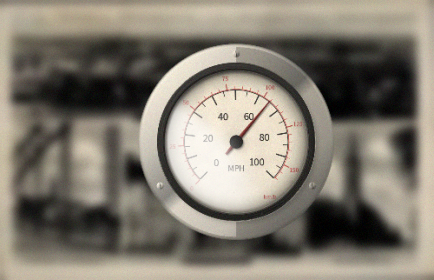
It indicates 65 mph
